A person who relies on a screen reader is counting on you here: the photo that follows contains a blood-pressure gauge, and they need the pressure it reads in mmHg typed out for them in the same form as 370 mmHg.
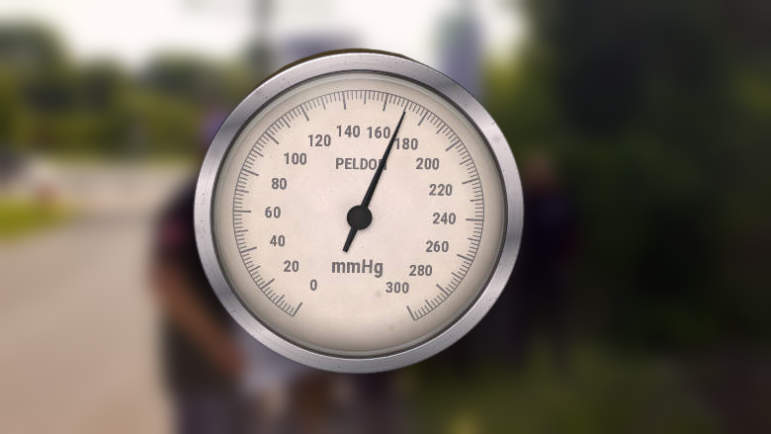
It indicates 170 mmHg
